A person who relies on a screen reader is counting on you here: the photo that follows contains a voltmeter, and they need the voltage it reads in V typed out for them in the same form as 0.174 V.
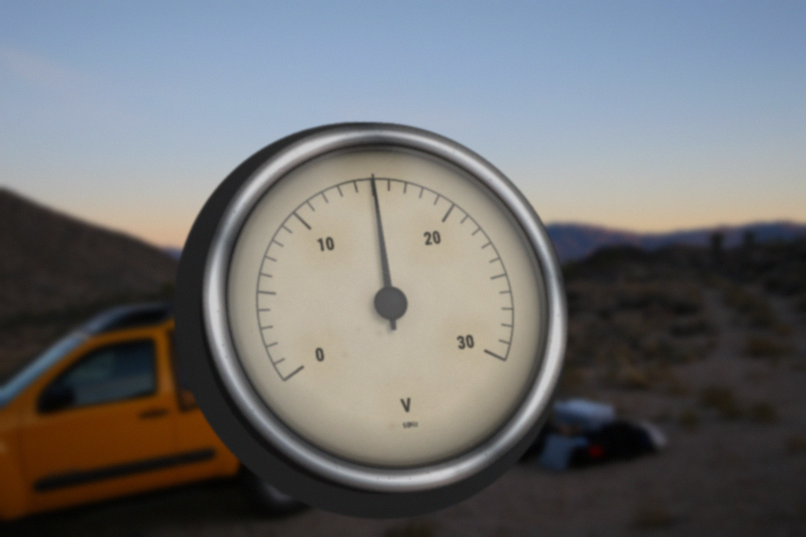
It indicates 15 V
